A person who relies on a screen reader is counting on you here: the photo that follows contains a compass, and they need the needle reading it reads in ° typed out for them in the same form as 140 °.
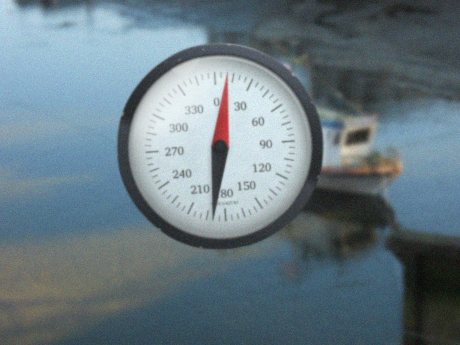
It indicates 10 °
